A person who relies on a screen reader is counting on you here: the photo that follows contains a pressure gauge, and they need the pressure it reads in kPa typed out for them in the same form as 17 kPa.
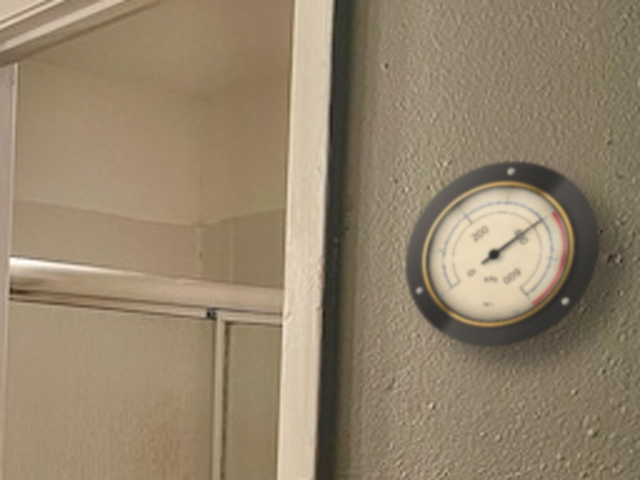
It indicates 400 kPa
